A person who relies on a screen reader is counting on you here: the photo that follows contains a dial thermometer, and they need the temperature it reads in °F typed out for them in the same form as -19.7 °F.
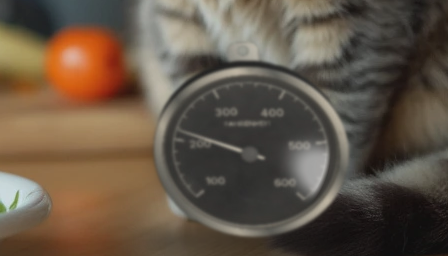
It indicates 220 °F
